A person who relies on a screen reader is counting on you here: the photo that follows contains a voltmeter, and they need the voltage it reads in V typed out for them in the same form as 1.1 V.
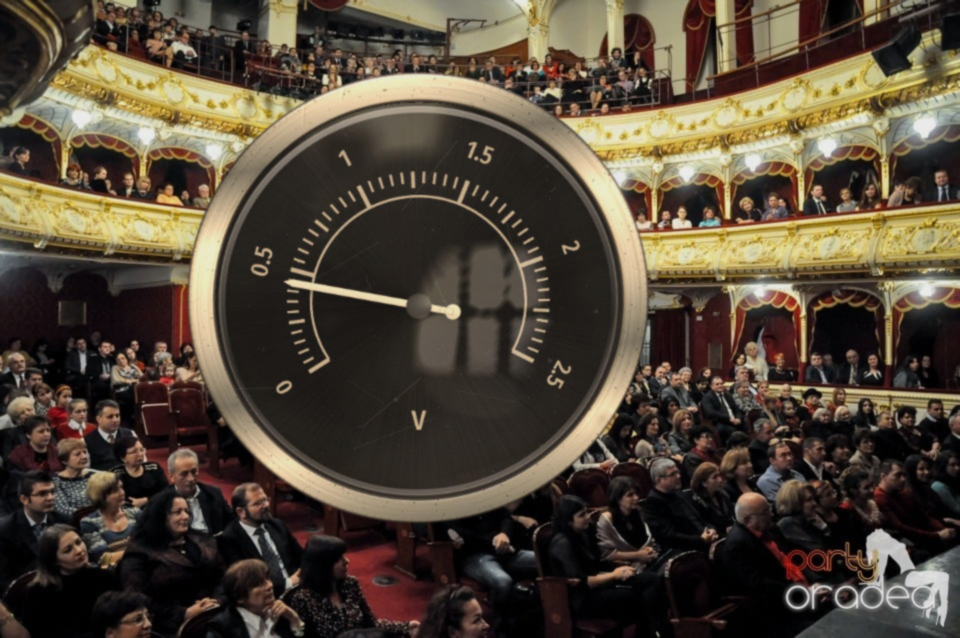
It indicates 0.45 V
